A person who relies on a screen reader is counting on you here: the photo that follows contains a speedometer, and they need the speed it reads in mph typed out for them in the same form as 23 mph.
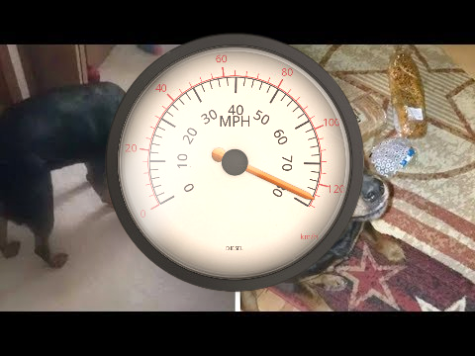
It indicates 78 mph
